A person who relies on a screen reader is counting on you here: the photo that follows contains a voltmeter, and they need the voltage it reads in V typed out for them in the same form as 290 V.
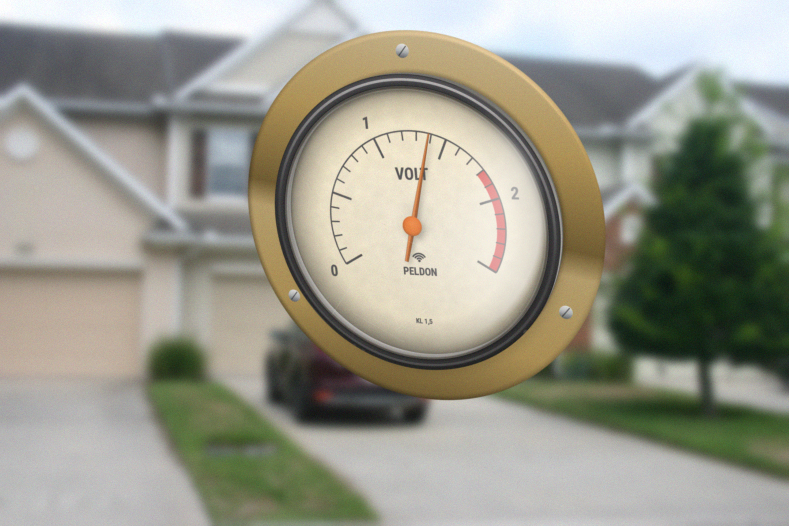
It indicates 1.4 V
